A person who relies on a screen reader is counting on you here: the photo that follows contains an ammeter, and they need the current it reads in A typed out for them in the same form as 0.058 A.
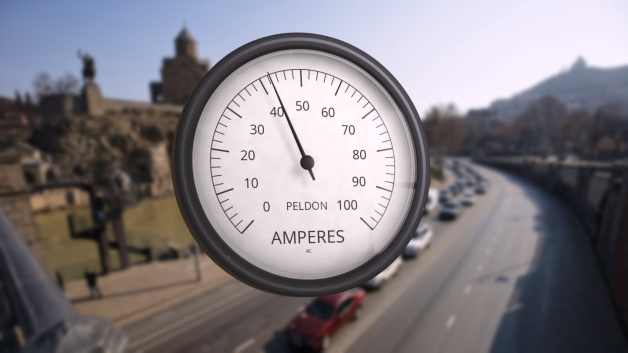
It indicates 42 A
